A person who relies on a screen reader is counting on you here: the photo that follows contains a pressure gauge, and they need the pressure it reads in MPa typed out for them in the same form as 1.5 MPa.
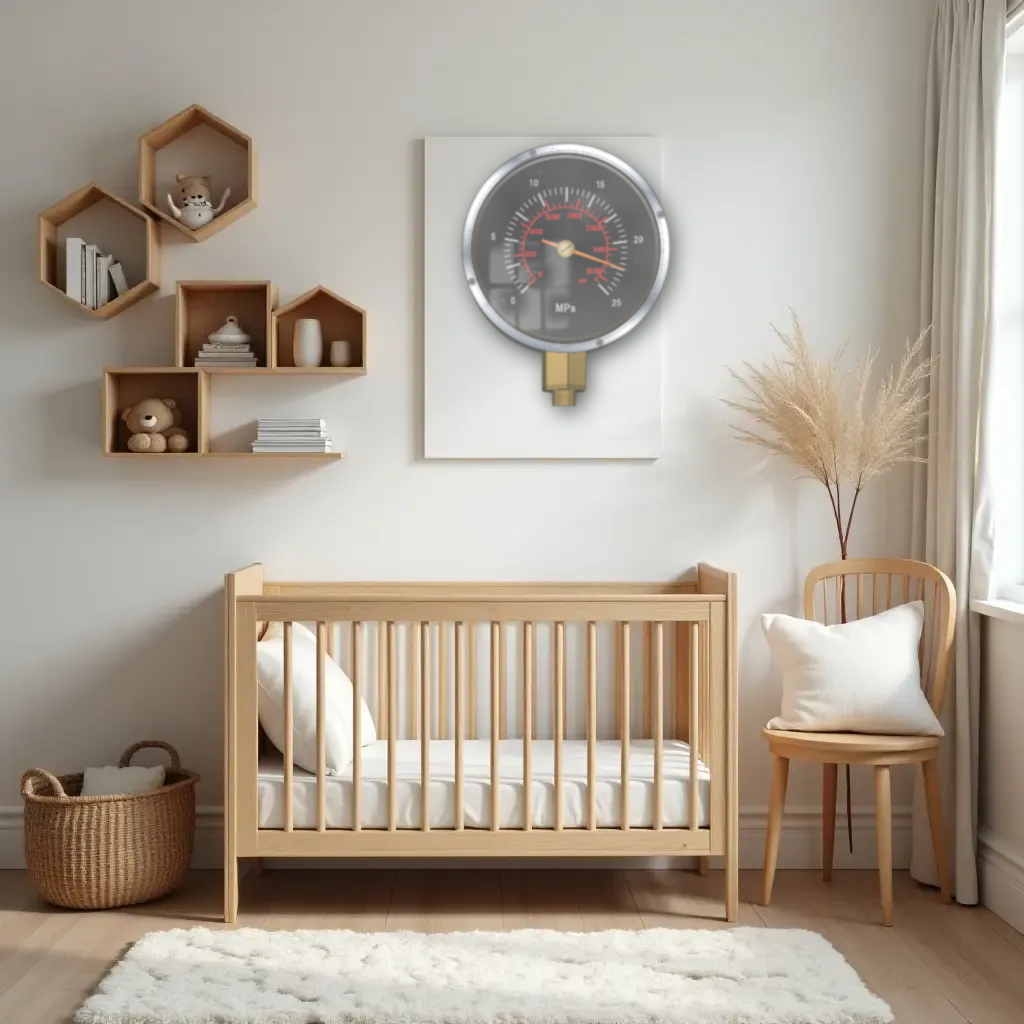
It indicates 22.5 MPa
